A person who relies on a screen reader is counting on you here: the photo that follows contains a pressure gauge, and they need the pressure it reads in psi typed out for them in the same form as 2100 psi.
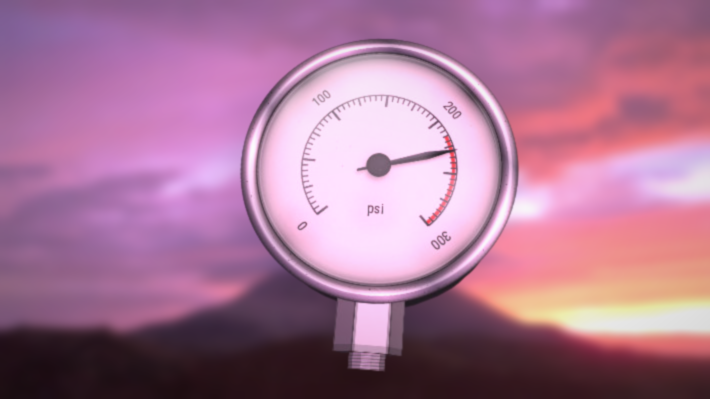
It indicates 230 psi
